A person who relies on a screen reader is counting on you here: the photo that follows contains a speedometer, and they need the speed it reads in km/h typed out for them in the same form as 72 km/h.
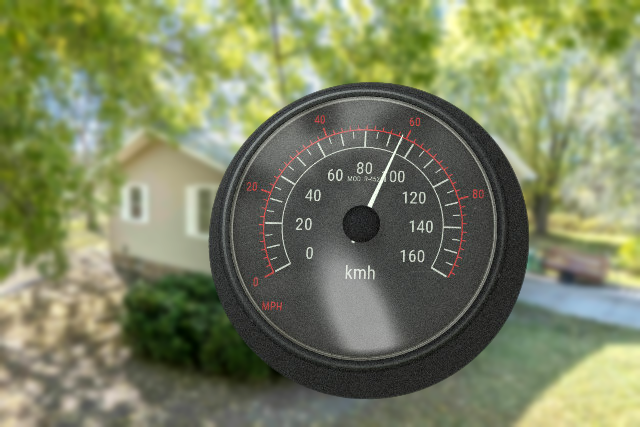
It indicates 95 km/h
